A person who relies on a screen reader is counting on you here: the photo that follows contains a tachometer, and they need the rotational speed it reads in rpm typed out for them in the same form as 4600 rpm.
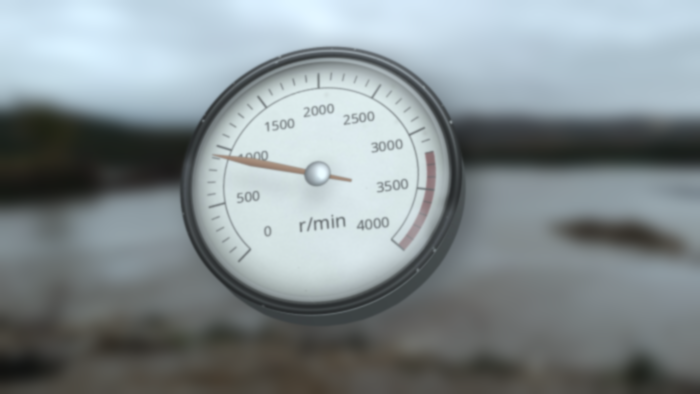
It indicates 900 rpm
